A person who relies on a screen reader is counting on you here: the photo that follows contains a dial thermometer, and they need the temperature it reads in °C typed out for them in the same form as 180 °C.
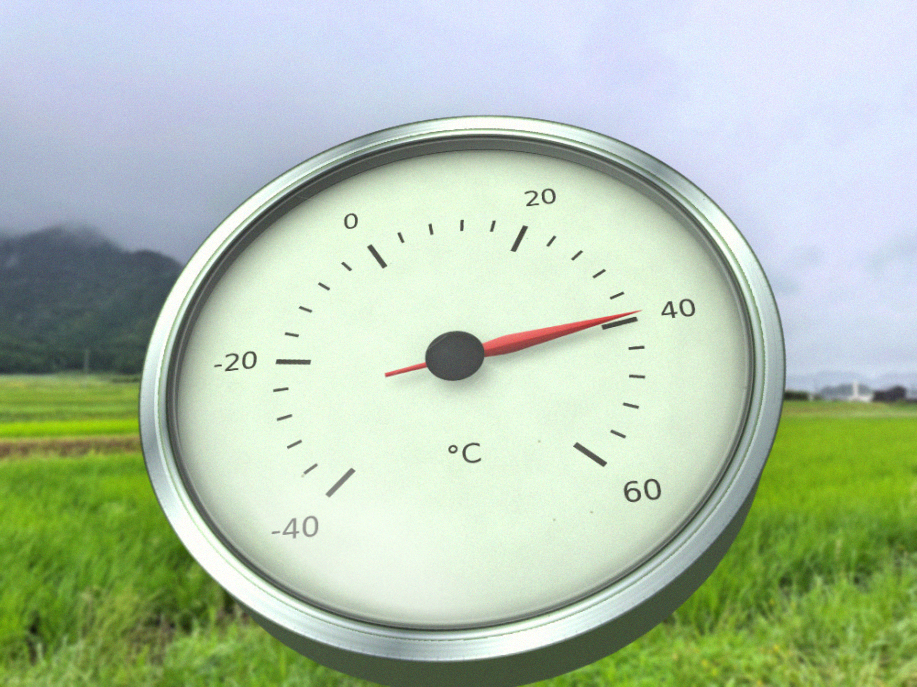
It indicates 40 °C
